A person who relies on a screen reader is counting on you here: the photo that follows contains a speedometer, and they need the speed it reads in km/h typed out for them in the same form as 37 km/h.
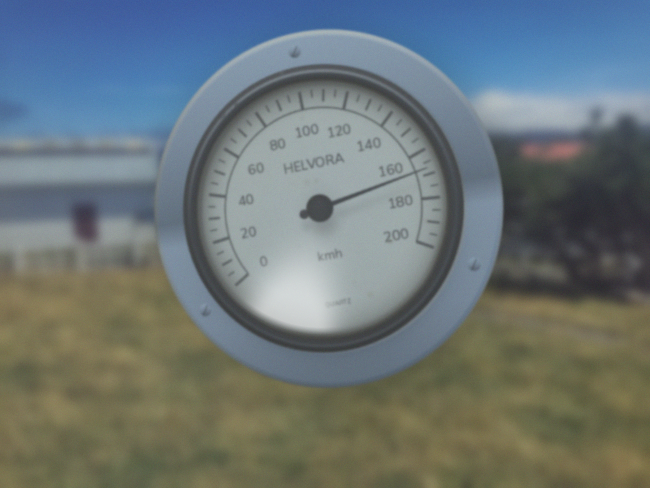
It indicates 167.5 km/h
